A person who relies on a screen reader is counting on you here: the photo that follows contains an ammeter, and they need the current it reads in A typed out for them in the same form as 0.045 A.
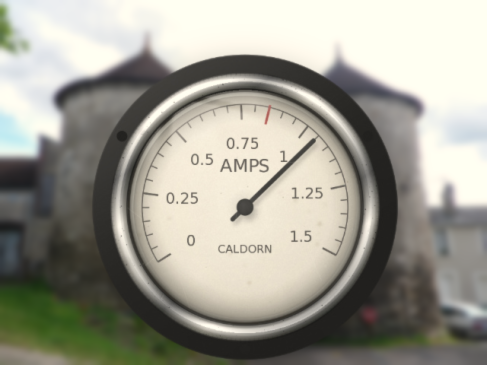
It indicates 1.05 A
